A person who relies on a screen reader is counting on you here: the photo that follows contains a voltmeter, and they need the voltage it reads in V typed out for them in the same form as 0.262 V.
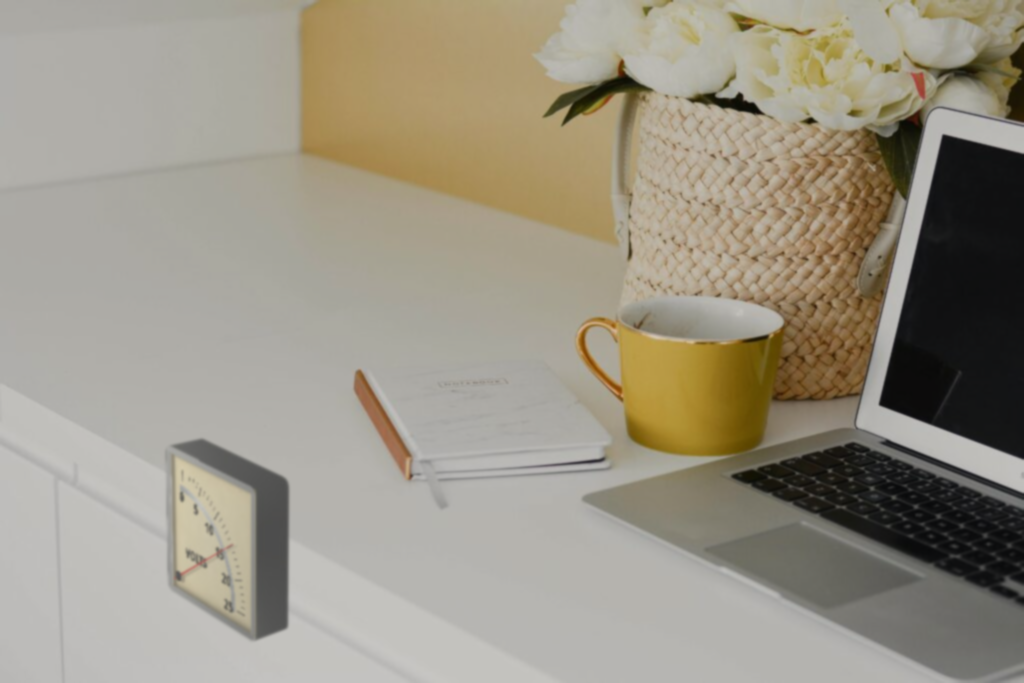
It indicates 15 V
